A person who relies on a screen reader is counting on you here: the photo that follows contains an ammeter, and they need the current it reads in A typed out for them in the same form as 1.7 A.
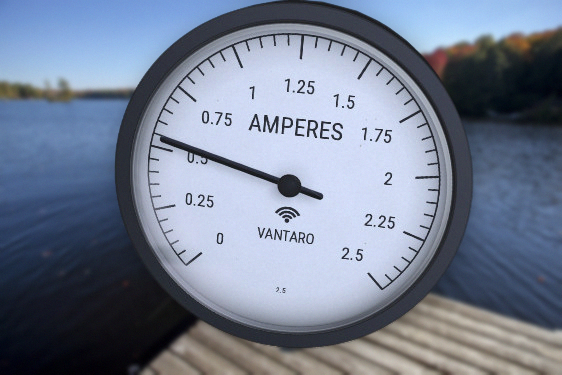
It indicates 0.55 A
